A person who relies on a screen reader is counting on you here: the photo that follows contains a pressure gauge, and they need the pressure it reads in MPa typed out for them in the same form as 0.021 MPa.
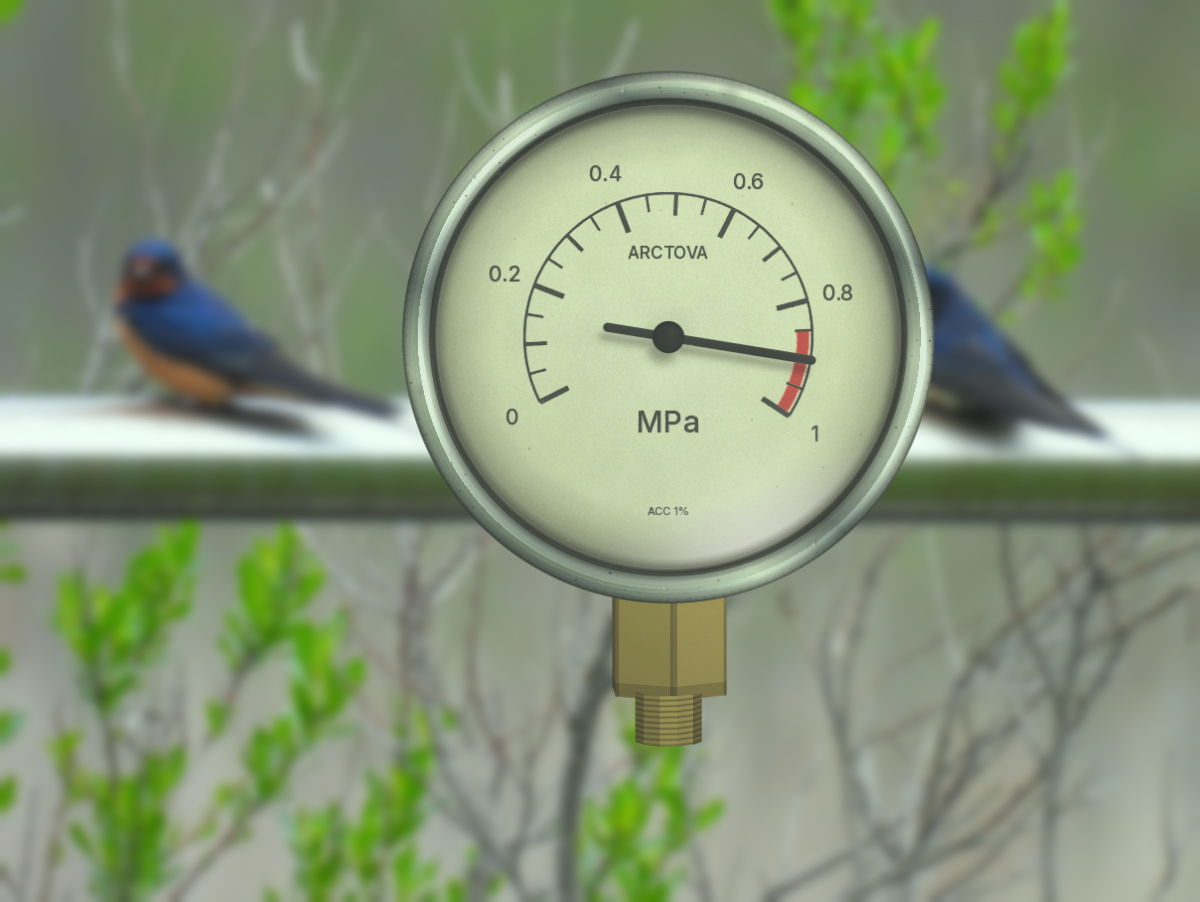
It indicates 0.9 MPa
